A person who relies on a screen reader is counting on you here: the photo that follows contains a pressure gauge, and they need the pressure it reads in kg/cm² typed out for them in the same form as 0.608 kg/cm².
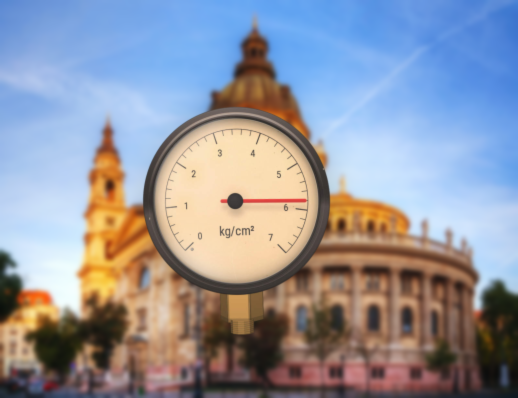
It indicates 5.8 kg/cm²
